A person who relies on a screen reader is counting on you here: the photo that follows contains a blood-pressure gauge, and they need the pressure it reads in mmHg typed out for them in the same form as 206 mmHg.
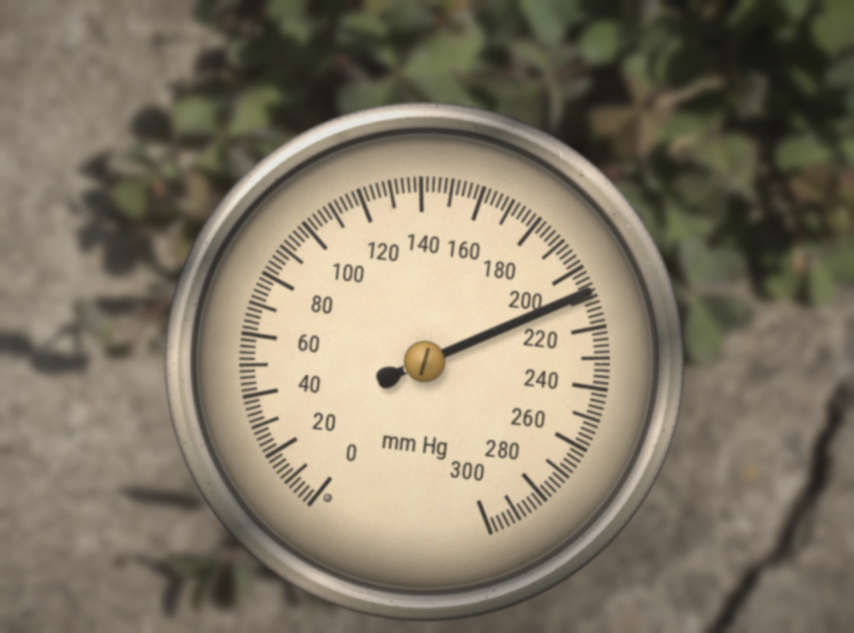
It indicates 208 mmHg
